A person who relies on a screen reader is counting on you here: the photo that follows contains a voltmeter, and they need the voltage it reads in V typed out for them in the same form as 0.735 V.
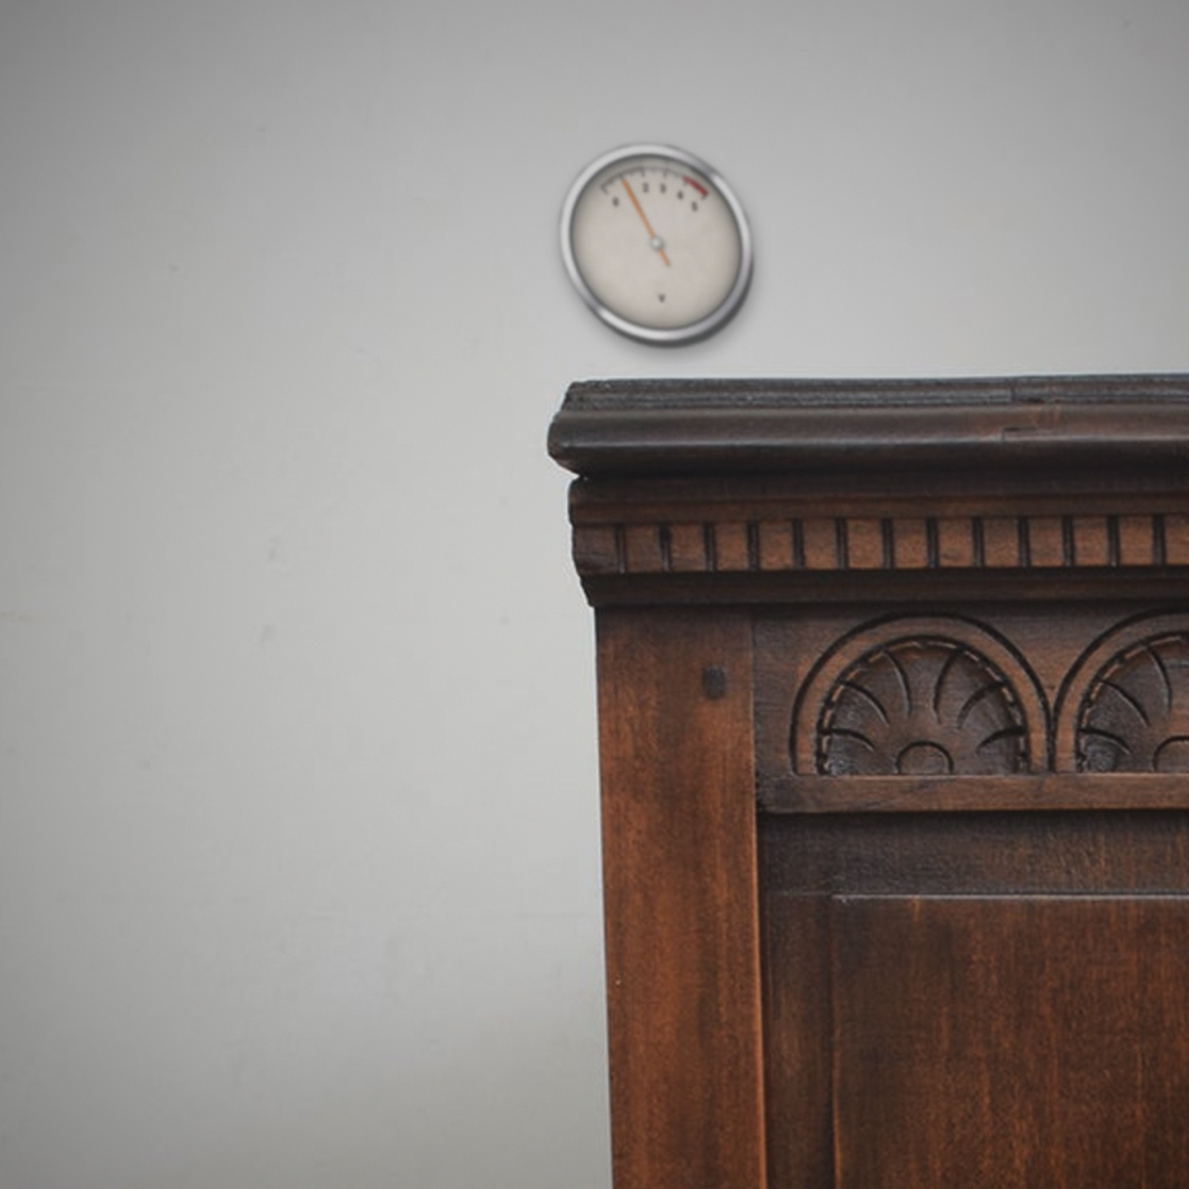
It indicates 1 V
